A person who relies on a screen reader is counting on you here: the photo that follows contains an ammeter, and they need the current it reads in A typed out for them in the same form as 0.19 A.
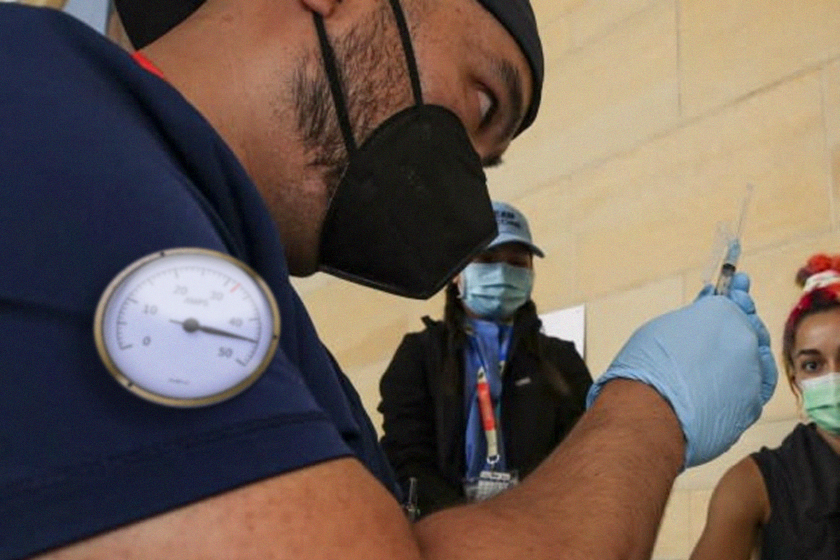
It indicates 45 A
